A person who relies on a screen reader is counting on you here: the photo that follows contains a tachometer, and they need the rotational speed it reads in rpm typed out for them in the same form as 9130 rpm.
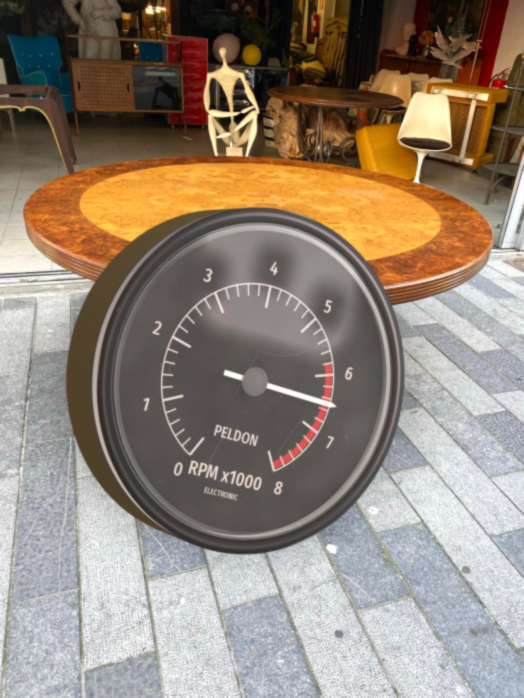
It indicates 6500 rpm
